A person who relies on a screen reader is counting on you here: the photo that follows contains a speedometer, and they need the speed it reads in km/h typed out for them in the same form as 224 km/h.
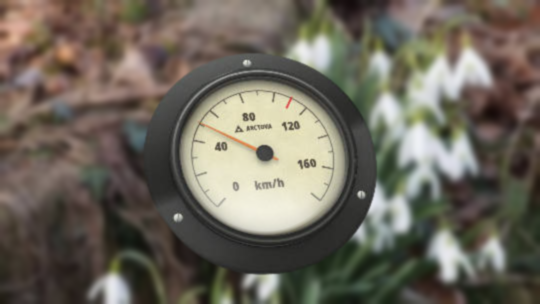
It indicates 50 km/h
